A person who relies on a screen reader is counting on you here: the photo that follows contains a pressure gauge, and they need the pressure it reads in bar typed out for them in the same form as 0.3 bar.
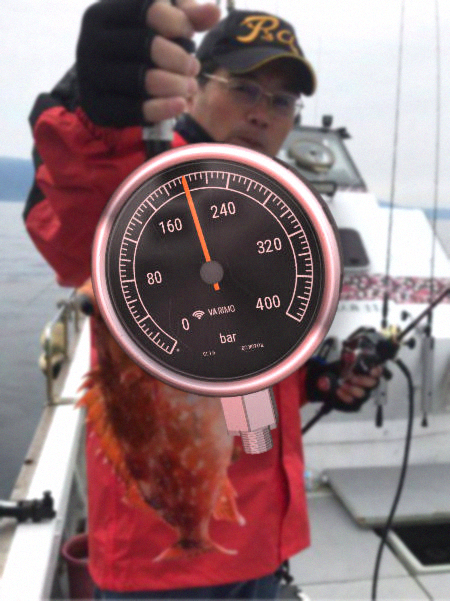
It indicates 200 bar
